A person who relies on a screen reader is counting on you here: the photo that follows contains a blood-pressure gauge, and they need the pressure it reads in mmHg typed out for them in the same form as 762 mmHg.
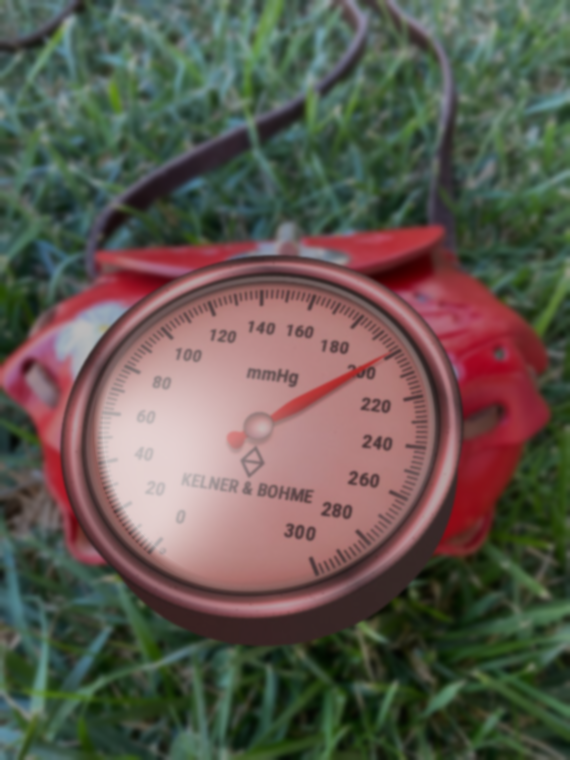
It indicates 200 mmHg
